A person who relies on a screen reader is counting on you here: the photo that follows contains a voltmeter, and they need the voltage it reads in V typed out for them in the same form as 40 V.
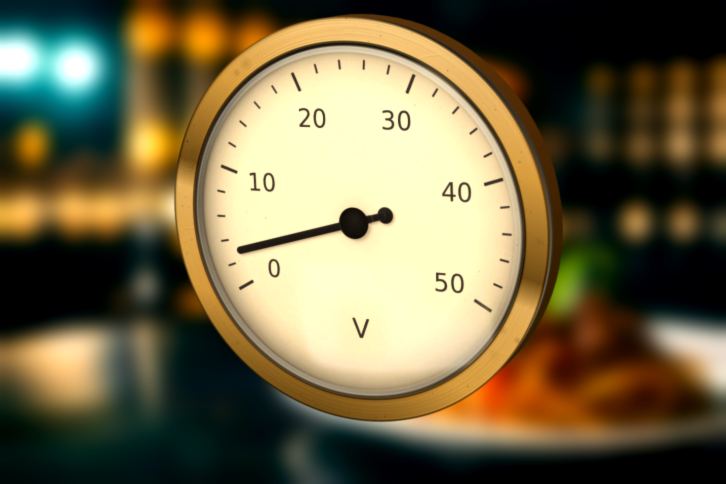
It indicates 3 V
